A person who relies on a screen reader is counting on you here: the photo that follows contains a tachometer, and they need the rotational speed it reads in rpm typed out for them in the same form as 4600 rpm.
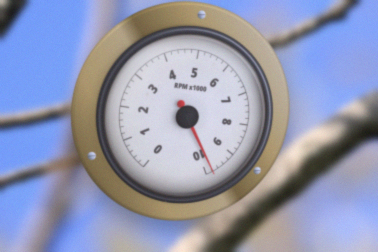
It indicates 9800 rpm
